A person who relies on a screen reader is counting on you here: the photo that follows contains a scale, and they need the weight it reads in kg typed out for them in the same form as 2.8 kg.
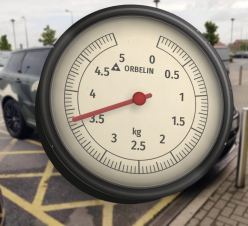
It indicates 3.6 kg
